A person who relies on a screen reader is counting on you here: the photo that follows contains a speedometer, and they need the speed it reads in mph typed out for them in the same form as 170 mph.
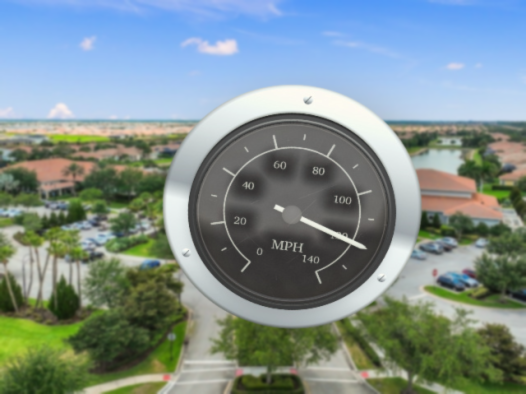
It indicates 120 mph
